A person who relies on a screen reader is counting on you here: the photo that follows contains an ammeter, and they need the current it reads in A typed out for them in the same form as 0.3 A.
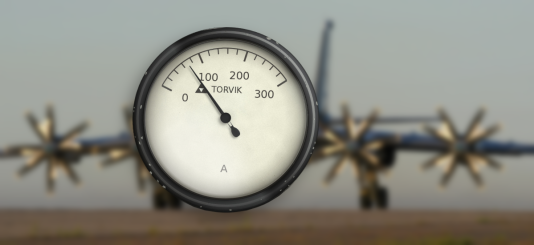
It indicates 70 A
